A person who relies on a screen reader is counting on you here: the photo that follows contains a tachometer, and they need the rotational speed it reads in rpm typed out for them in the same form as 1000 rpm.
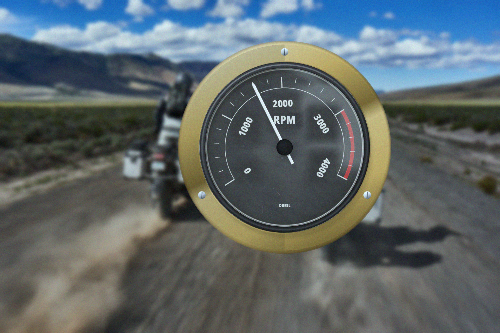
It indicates 1600 rpm
